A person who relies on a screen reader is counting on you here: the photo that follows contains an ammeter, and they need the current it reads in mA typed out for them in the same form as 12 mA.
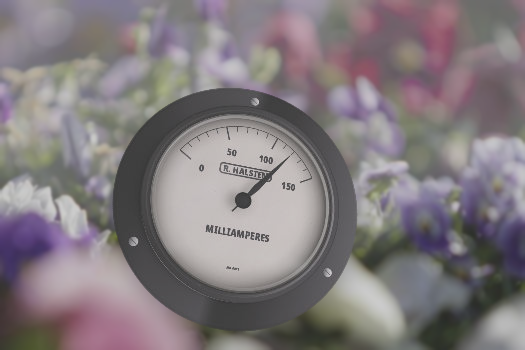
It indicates 120 mA
